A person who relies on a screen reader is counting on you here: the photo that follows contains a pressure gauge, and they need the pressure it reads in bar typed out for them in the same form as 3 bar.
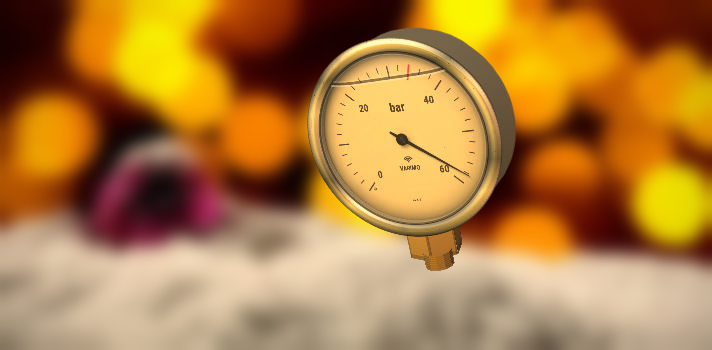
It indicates 58 bar
